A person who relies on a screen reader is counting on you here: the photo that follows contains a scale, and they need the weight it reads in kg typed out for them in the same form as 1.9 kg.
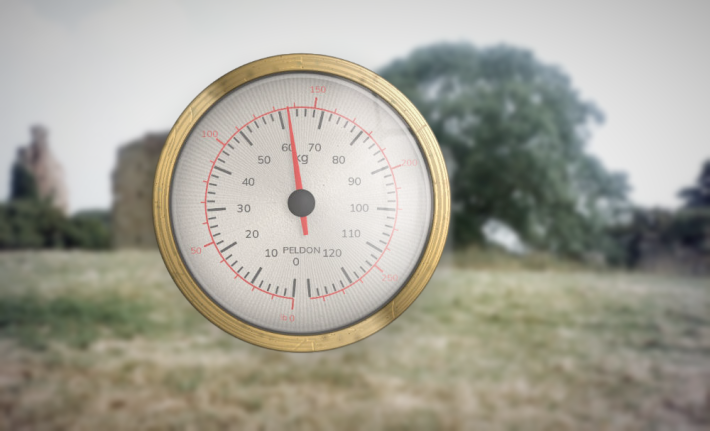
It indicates 62 kg
